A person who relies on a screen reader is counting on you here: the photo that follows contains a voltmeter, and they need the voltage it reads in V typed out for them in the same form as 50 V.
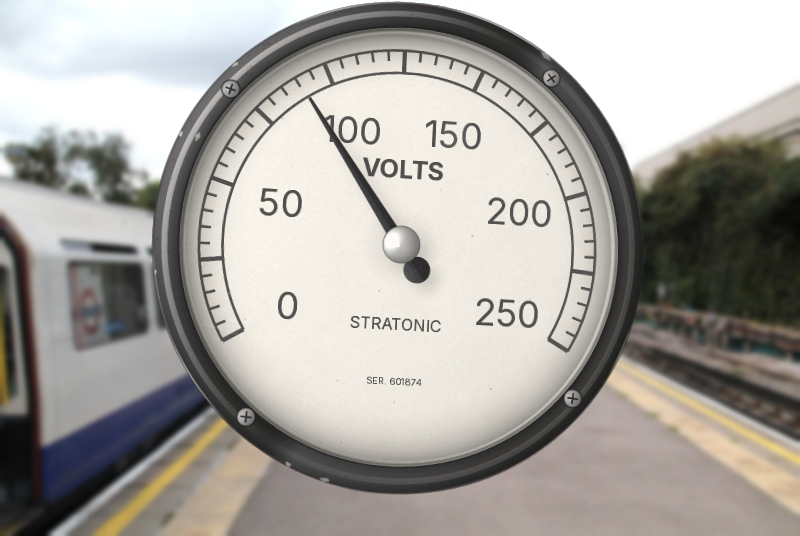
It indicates 90 V
